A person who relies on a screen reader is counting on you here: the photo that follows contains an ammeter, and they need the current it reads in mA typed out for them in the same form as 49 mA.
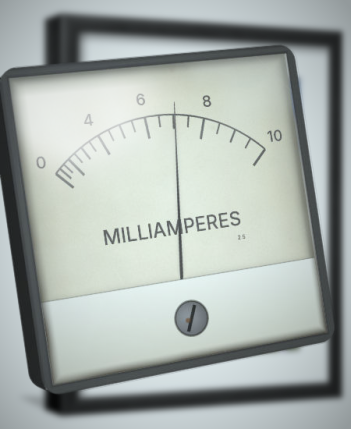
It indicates 7 mA
